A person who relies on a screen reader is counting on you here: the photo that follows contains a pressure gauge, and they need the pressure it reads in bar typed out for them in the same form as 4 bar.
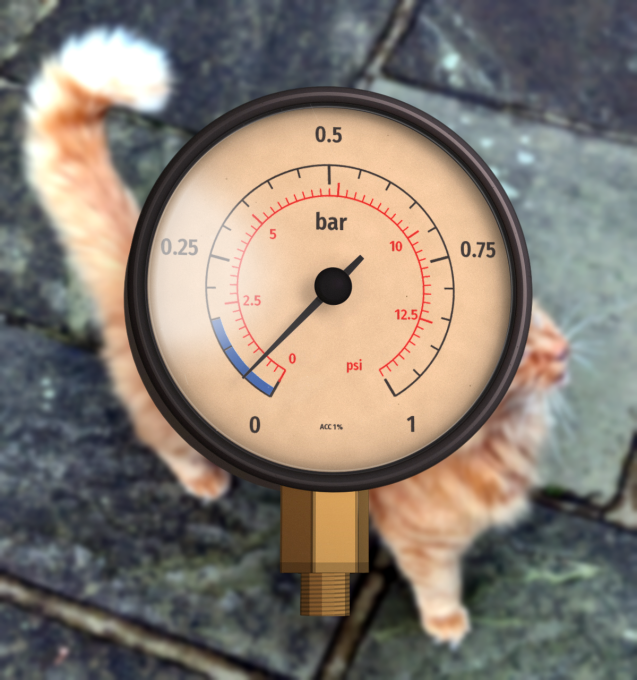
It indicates 0.05 bar
